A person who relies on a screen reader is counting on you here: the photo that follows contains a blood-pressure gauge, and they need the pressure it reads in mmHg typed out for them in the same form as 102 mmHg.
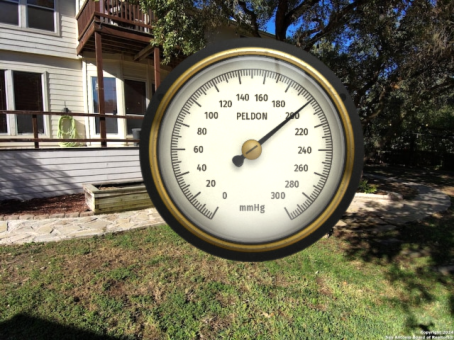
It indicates 200 mmHg
